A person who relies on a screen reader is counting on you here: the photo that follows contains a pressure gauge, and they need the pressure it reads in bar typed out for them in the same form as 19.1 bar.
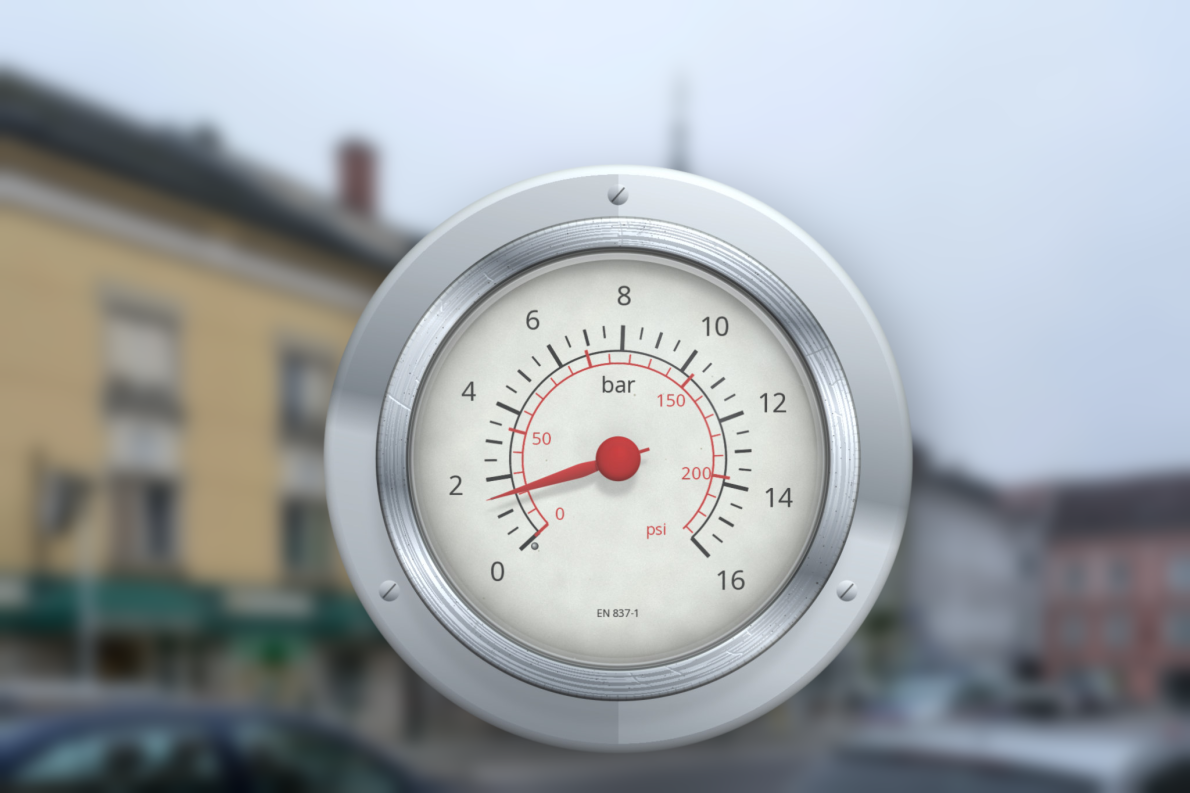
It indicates 1.5 bar
